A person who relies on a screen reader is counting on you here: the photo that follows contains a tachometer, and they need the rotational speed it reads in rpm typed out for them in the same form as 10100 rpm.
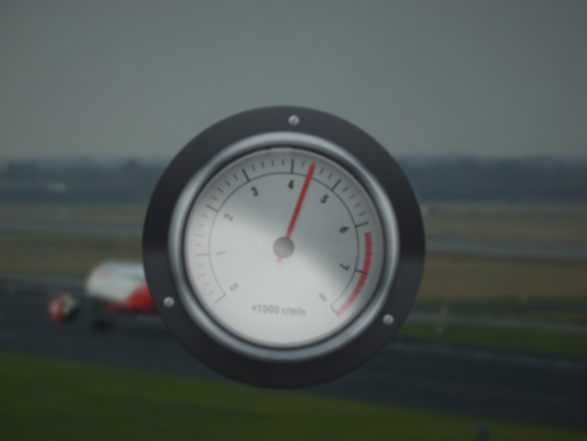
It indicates 4400 rpm
